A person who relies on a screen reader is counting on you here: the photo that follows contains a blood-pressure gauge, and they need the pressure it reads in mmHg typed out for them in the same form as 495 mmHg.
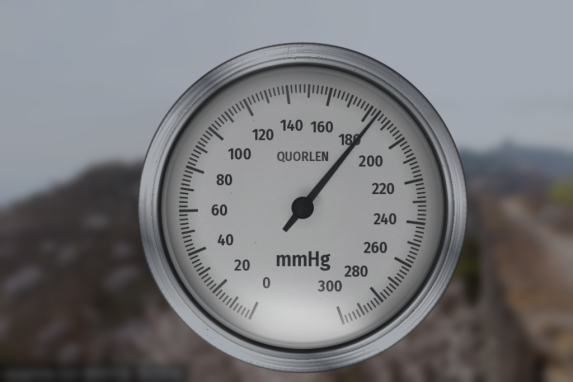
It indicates 184 mmHg
